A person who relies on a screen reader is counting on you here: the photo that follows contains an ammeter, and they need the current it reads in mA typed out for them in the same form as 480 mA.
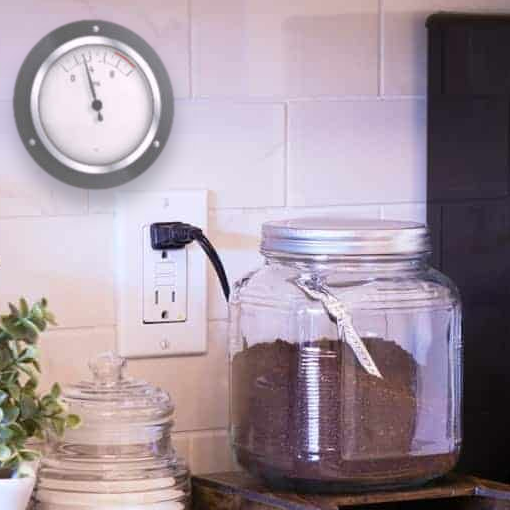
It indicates 3 mA
